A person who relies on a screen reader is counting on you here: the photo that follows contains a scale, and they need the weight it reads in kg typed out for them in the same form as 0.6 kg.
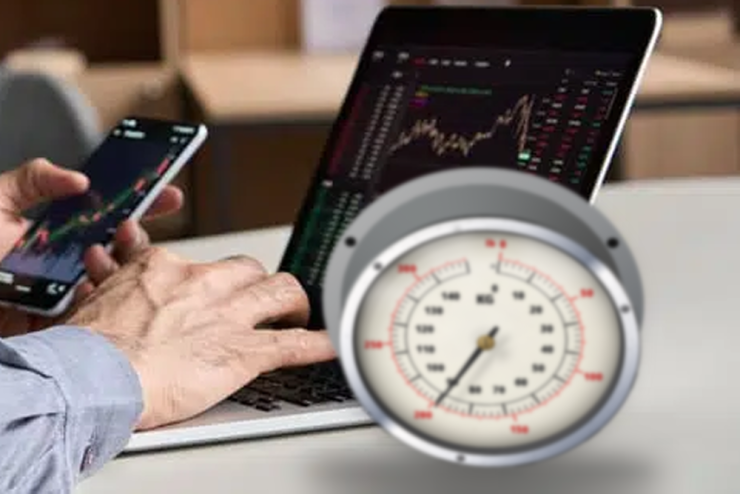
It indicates 90 kg
